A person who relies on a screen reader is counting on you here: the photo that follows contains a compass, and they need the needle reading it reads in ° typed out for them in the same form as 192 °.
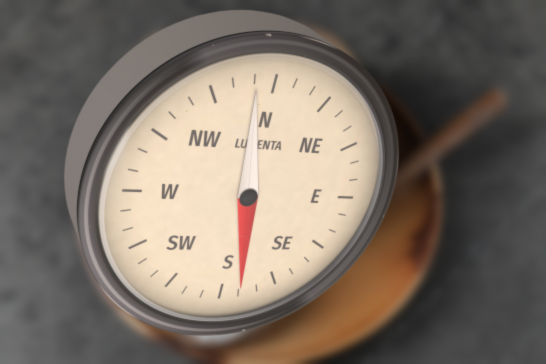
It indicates 170 °
